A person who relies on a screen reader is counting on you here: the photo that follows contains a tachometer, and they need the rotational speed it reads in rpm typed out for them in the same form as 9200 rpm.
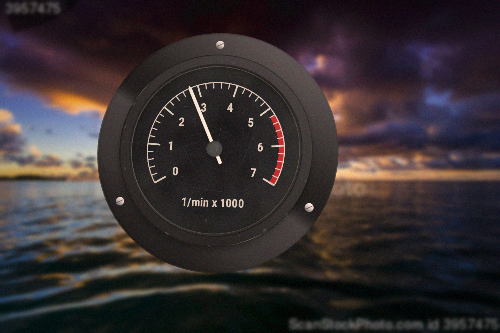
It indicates 2800 rpm
